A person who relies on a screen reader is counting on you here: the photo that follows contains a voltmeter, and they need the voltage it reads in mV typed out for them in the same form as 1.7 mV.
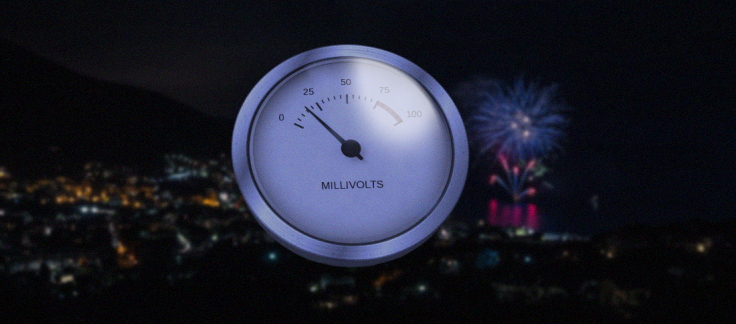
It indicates 15 mV
